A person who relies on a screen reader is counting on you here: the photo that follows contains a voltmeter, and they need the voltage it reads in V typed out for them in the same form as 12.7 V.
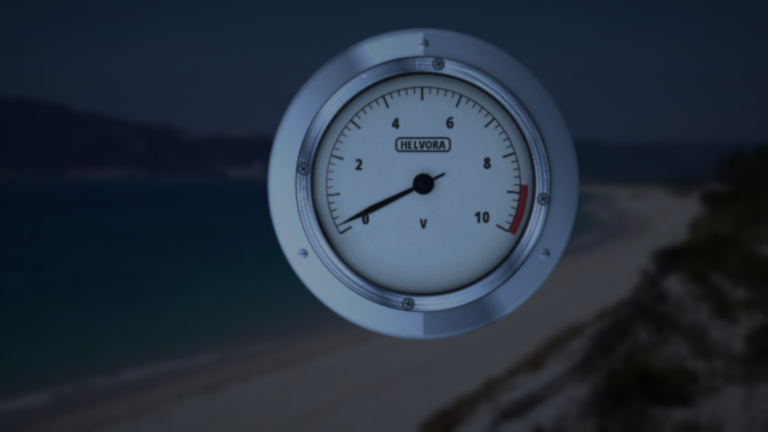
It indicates 0.2 V
